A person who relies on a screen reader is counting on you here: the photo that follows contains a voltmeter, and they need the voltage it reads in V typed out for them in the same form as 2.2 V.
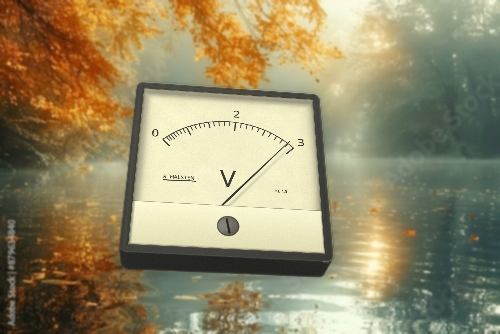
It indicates 2.9 V
